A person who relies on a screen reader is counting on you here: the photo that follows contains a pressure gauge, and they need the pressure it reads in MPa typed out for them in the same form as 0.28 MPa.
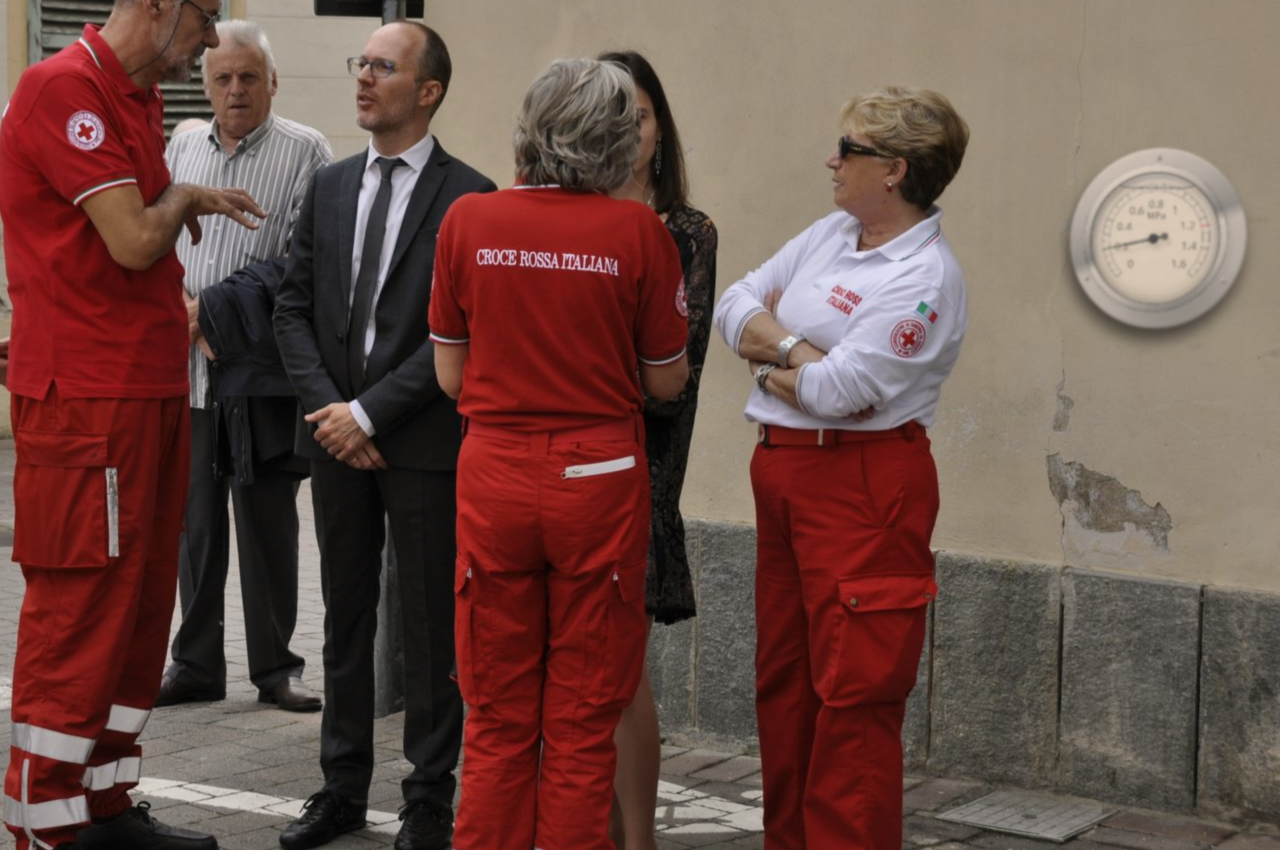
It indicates 0.2 MPa
